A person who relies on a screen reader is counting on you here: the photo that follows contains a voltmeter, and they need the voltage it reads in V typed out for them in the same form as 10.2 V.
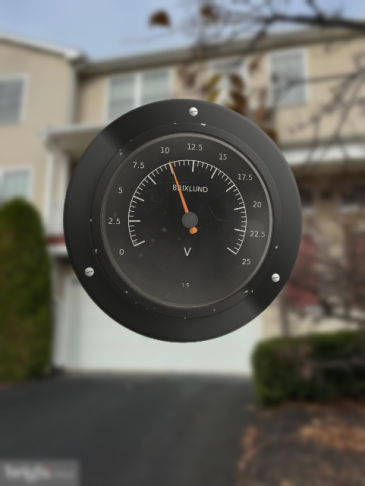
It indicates 10 V
